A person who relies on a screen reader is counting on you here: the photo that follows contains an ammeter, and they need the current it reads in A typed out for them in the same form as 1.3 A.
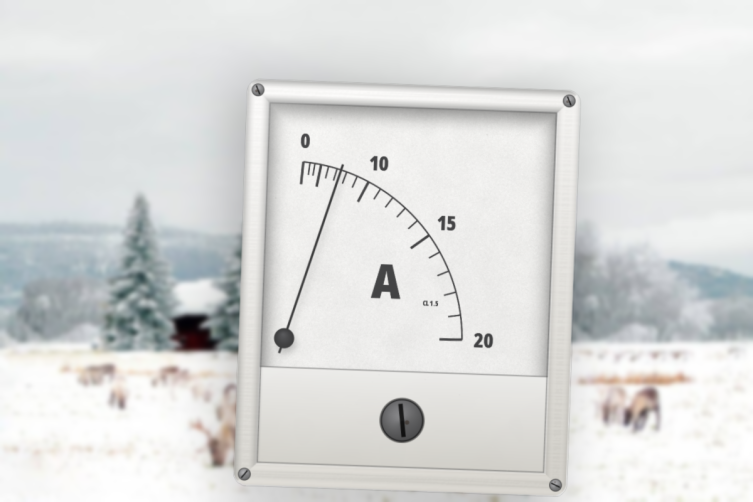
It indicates 7.5 A
